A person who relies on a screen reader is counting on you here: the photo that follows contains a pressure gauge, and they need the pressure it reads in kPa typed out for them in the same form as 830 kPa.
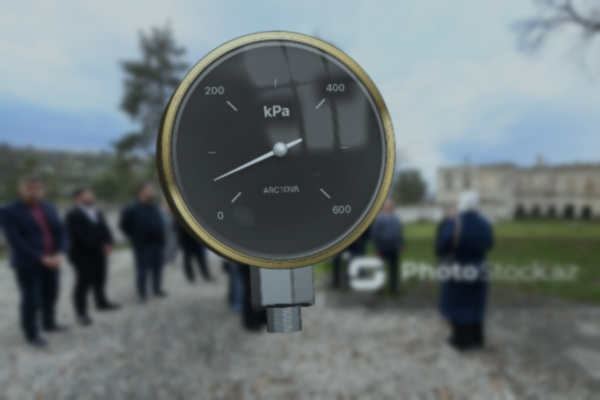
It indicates 50 kPa
